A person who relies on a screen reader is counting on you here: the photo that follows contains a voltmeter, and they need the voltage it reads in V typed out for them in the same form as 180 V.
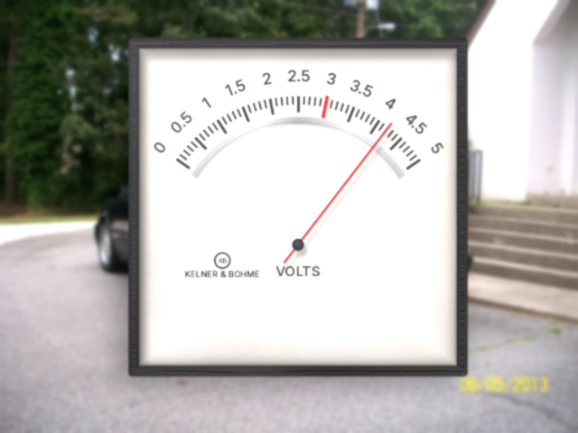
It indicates 4.2 V
